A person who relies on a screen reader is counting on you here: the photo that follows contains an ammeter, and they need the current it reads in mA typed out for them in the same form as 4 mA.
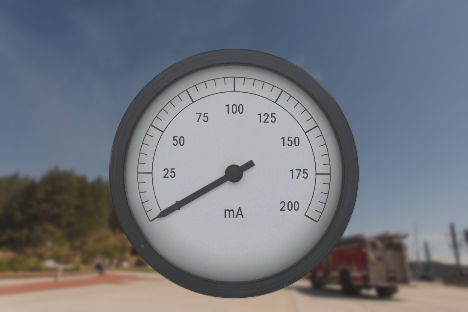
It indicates 0 mA
